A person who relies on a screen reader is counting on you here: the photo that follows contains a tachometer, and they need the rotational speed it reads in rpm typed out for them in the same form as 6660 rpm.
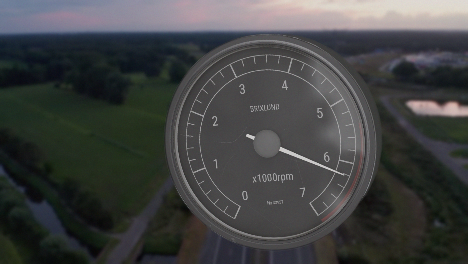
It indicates 6200 rpm
